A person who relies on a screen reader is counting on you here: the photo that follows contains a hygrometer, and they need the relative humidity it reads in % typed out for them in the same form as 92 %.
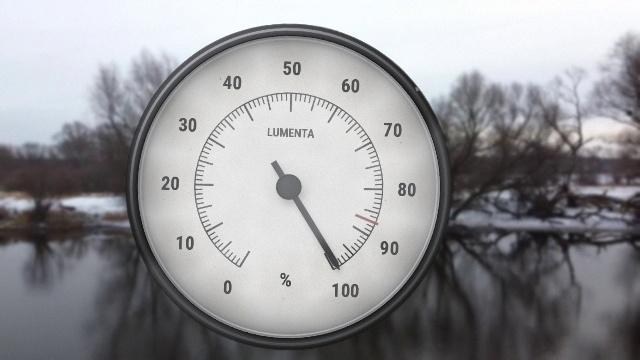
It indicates 99 %
